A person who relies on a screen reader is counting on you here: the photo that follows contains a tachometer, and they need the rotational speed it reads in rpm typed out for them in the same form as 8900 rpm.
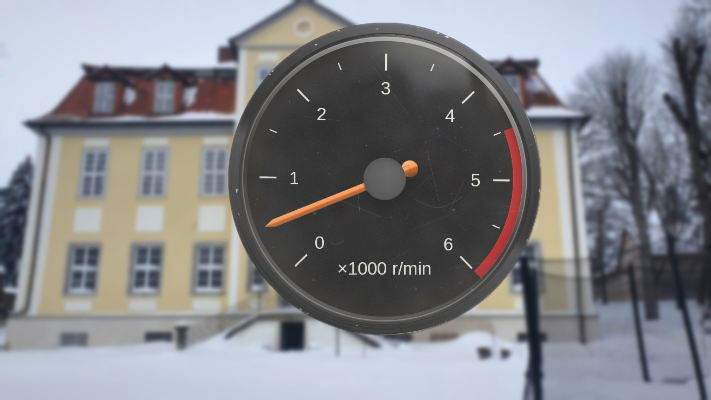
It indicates 500 rpm
